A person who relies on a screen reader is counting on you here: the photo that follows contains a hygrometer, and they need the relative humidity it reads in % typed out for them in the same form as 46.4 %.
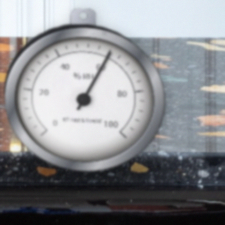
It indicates 60 %
